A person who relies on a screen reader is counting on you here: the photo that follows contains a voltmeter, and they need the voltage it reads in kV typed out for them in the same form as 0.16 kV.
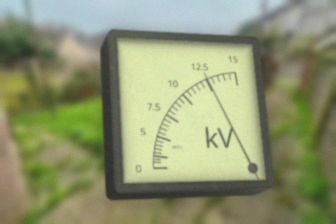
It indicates 12.5 kV
